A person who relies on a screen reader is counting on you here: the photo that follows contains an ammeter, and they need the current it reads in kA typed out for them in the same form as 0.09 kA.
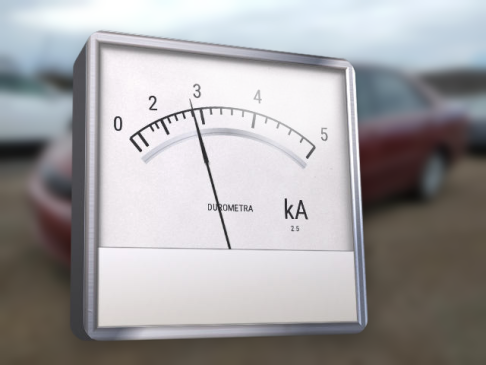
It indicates 2.8 kA
